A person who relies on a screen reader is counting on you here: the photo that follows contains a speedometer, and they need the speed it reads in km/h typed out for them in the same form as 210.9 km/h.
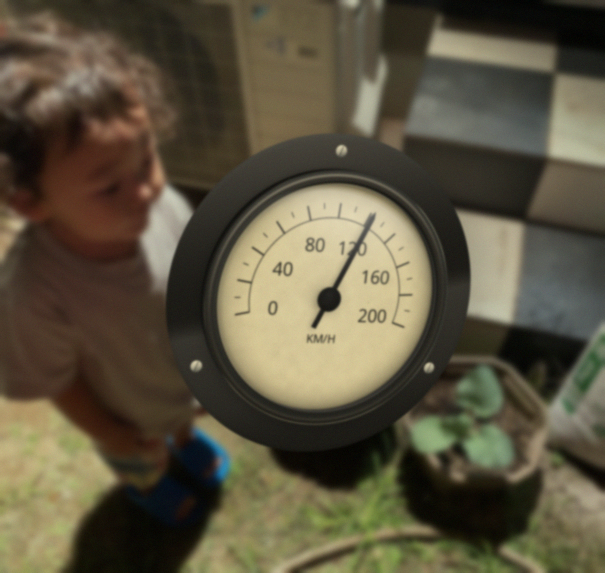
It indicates 120 km/h
